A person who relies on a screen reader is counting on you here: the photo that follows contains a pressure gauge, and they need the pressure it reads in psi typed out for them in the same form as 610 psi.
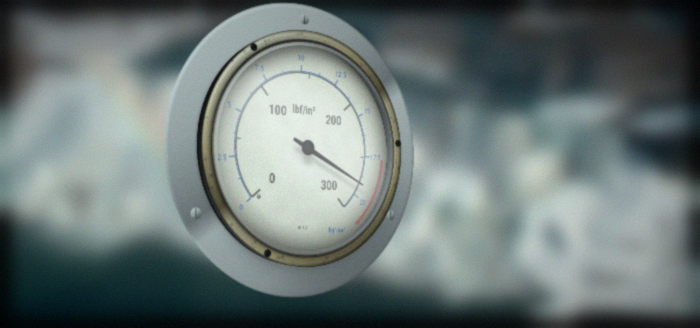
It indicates 275 psi
